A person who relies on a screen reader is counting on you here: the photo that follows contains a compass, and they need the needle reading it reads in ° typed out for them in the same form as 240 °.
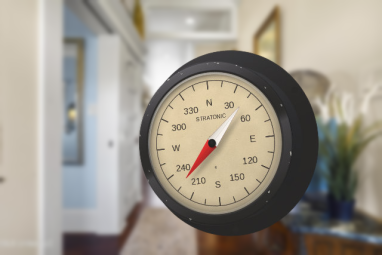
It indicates 225 °
